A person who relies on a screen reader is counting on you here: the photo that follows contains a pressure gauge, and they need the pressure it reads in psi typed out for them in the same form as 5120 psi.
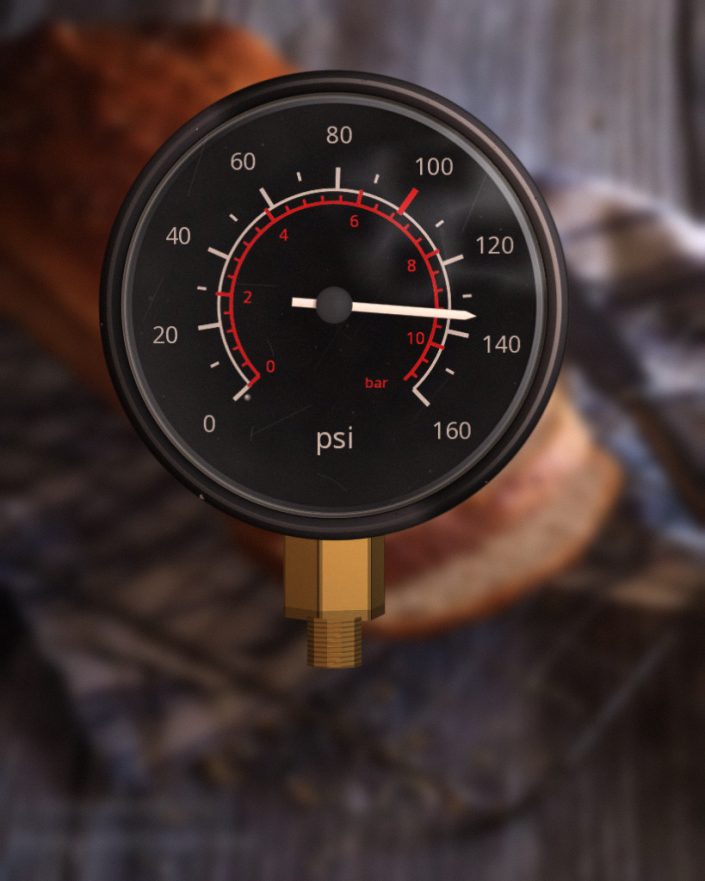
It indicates 135 psi
